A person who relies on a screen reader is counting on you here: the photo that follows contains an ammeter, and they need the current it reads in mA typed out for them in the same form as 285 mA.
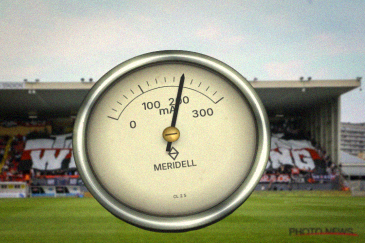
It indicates 200 mA
